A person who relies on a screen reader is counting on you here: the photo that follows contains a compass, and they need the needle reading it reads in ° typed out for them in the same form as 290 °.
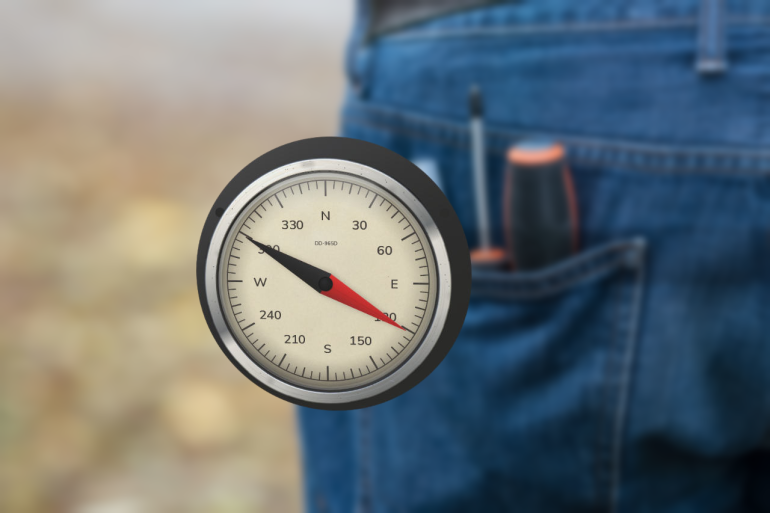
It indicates 120 °
